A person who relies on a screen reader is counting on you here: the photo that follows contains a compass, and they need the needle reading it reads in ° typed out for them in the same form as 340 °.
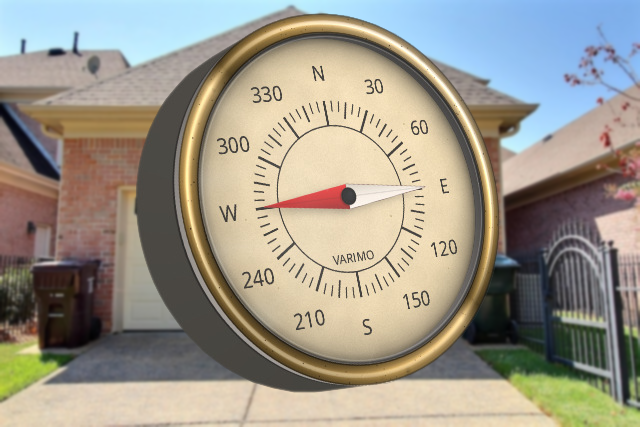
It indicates 270 °
